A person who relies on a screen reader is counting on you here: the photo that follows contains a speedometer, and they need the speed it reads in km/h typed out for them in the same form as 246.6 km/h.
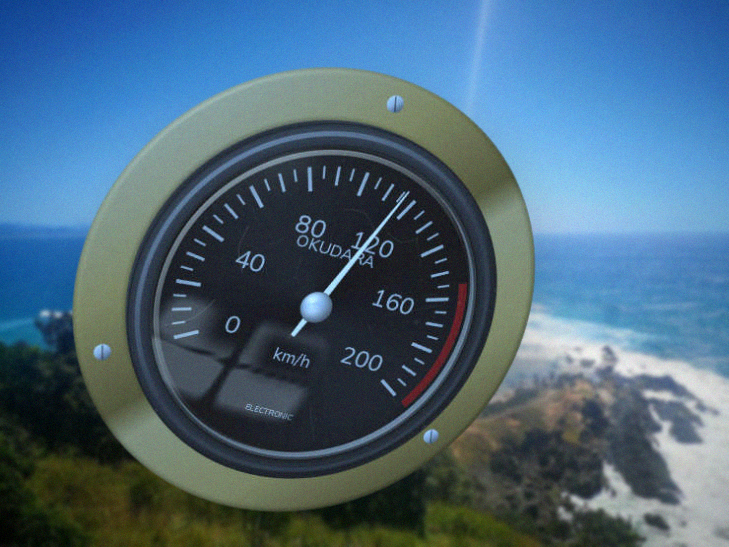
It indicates 115 km/h
